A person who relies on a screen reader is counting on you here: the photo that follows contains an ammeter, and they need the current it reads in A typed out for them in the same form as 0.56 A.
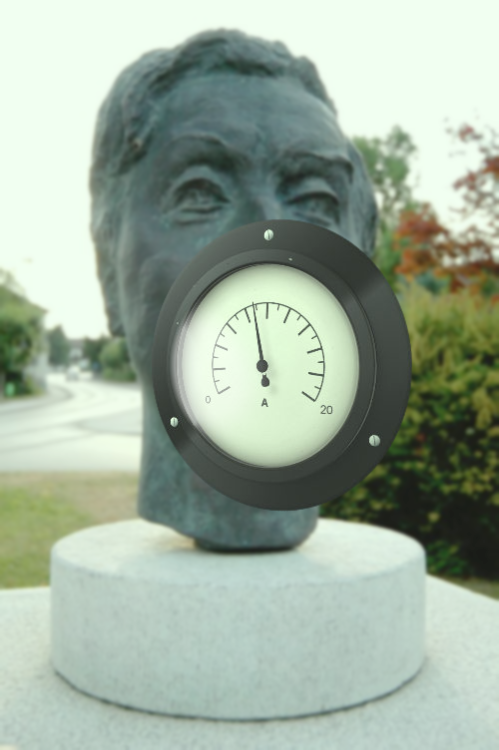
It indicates 9 A
